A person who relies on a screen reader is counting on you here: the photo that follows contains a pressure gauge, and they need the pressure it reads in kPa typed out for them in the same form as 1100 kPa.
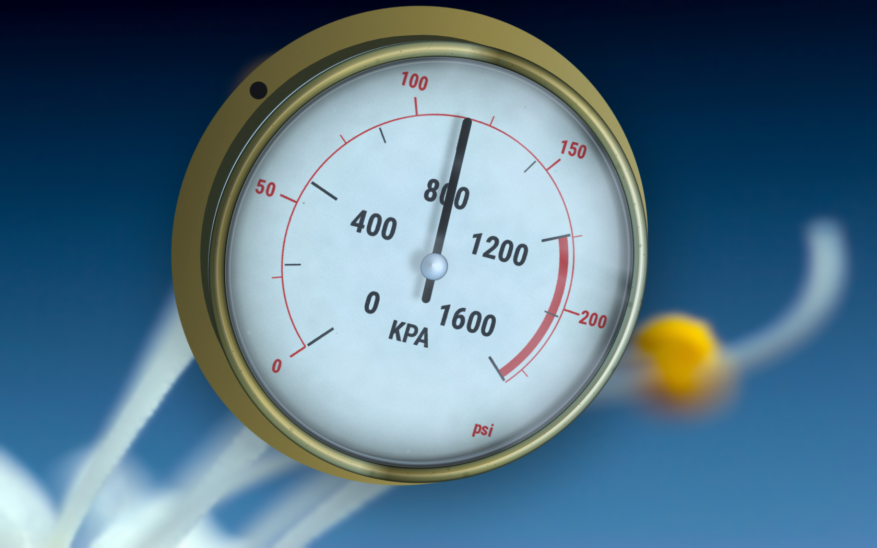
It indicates 800 kPa
